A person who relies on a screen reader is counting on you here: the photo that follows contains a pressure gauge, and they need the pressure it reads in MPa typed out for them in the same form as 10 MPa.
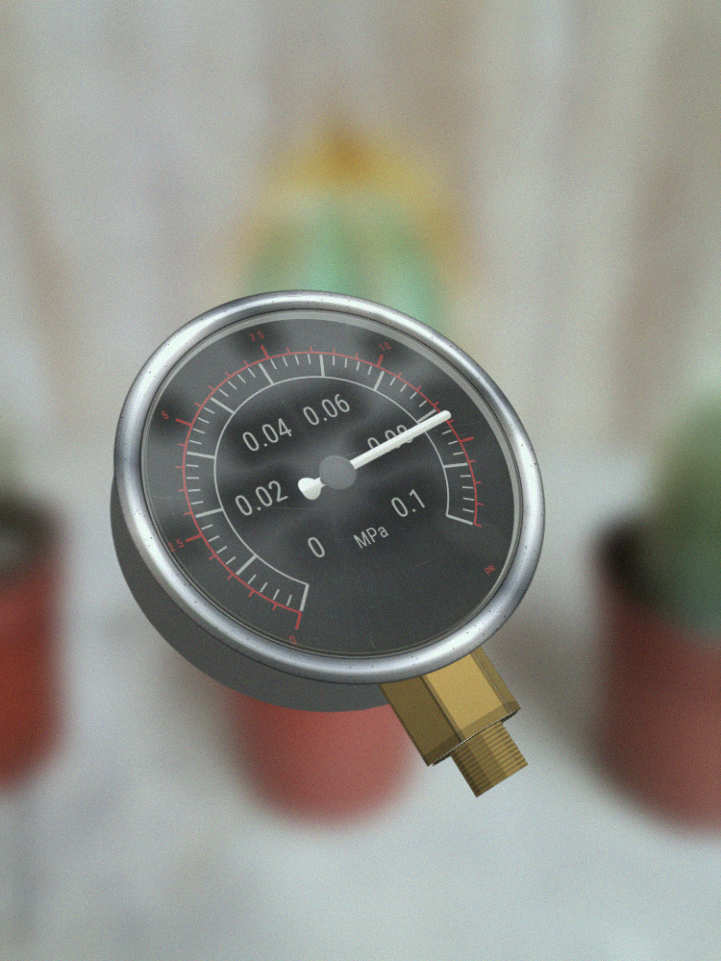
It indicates 0.082 MPa
